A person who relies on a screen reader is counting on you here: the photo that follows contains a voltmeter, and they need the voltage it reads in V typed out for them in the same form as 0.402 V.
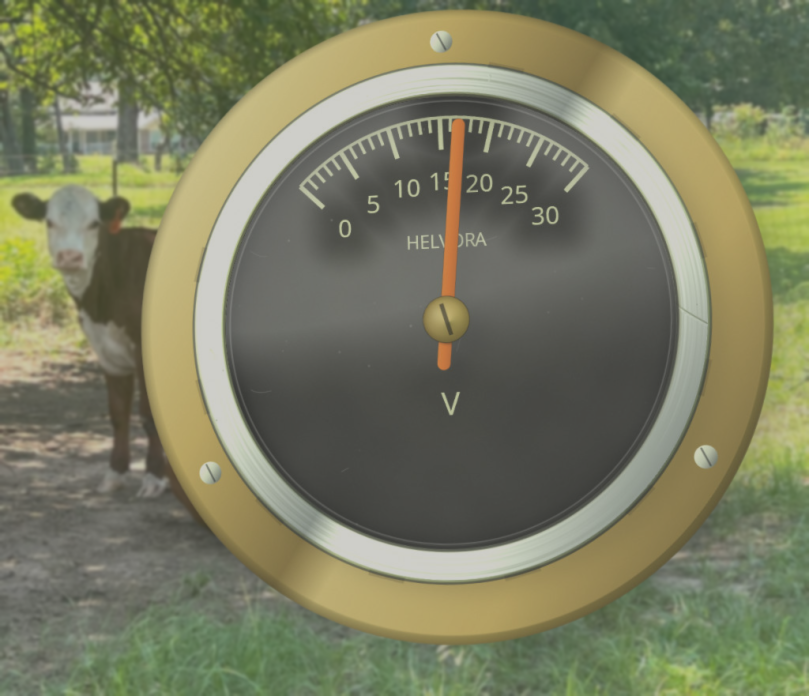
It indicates 17 V
